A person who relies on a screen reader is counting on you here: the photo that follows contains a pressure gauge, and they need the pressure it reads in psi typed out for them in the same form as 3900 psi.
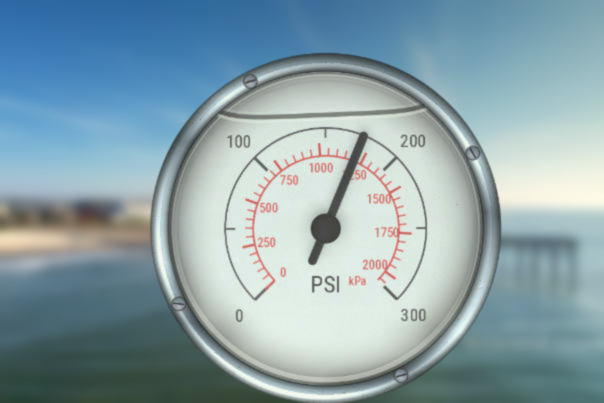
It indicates 175 psi
